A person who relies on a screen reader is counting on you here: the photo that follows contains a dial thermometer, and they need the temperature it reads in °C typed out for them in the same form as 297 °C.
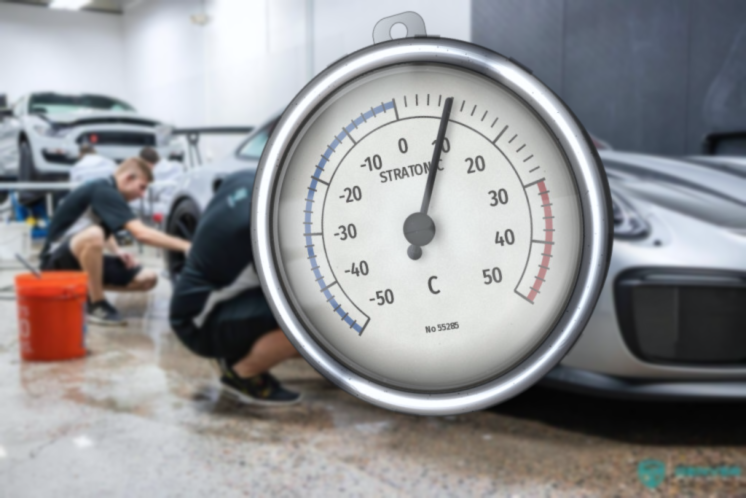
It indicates 10 °C
